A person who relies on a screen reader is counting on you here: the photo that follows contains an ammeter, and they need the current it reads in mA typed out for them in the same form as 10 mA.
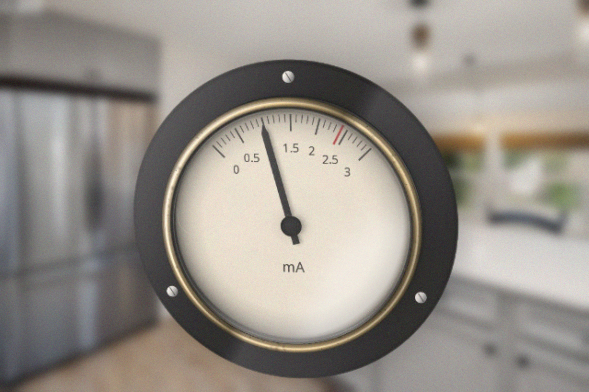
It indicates 1 mA
